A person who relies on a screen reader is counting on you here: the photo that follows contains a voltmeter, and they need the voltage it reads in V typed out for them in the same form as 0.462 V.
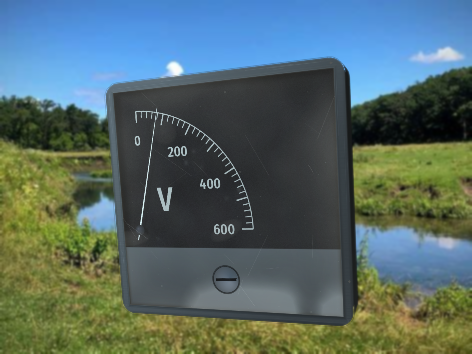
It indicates 80 V
